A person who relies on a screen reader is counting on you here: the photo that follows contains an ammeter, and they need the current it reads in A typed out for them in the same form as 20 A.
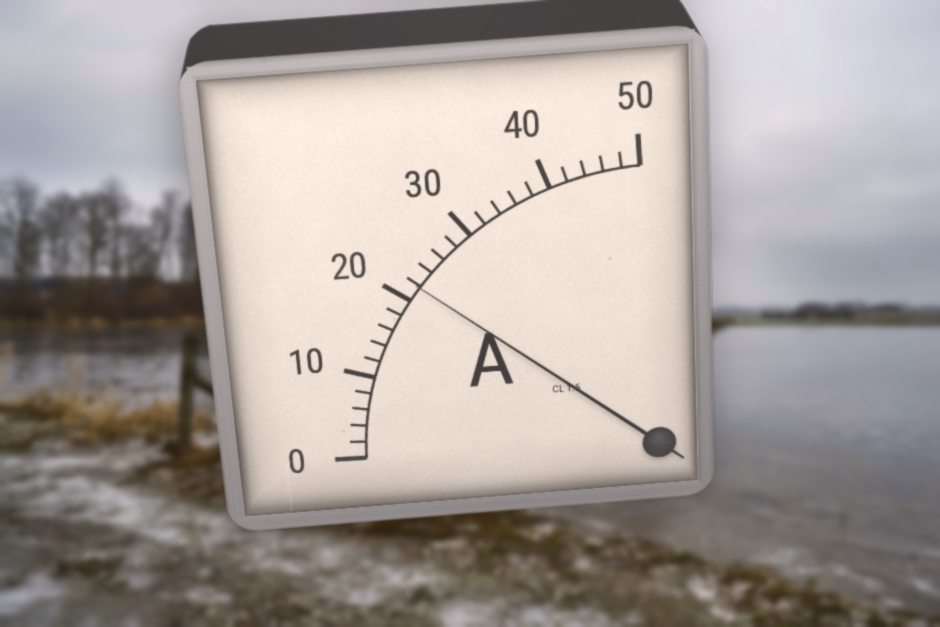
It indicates 22 A
